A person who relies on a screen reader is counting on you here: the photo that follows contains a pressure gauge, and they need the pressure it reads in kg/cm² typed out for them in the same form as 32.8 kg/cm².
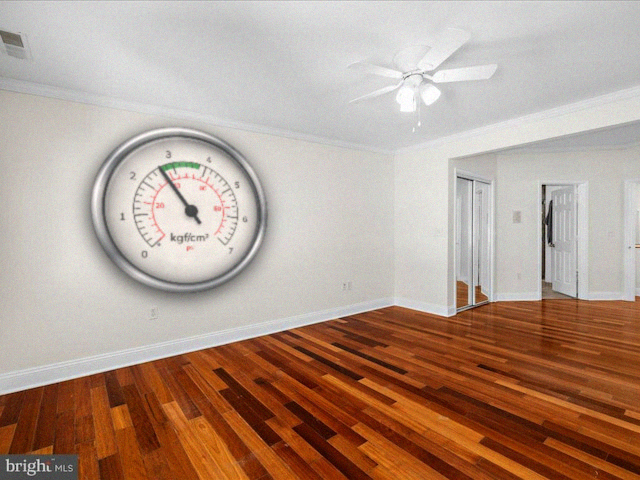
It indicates 2.6 kg/cm²
